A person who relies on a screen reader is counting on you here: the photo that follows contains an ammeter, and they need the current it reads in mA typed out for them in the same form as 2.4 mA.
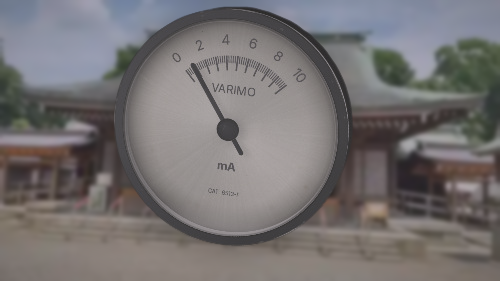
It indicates 1 mA
